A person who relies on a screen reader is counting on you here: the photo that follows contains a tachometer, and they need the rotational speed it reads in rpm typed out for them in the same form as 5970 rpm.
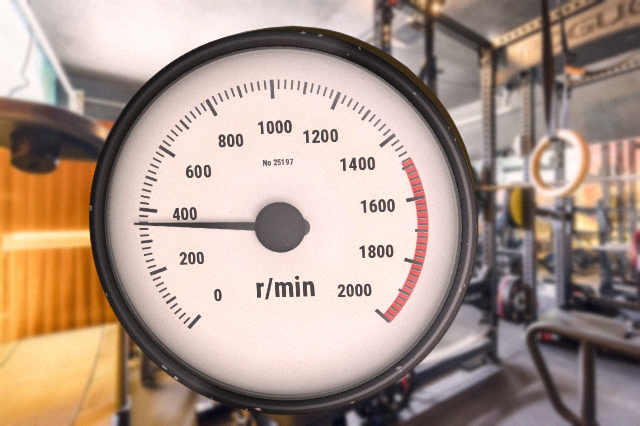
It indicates 360 rpm
